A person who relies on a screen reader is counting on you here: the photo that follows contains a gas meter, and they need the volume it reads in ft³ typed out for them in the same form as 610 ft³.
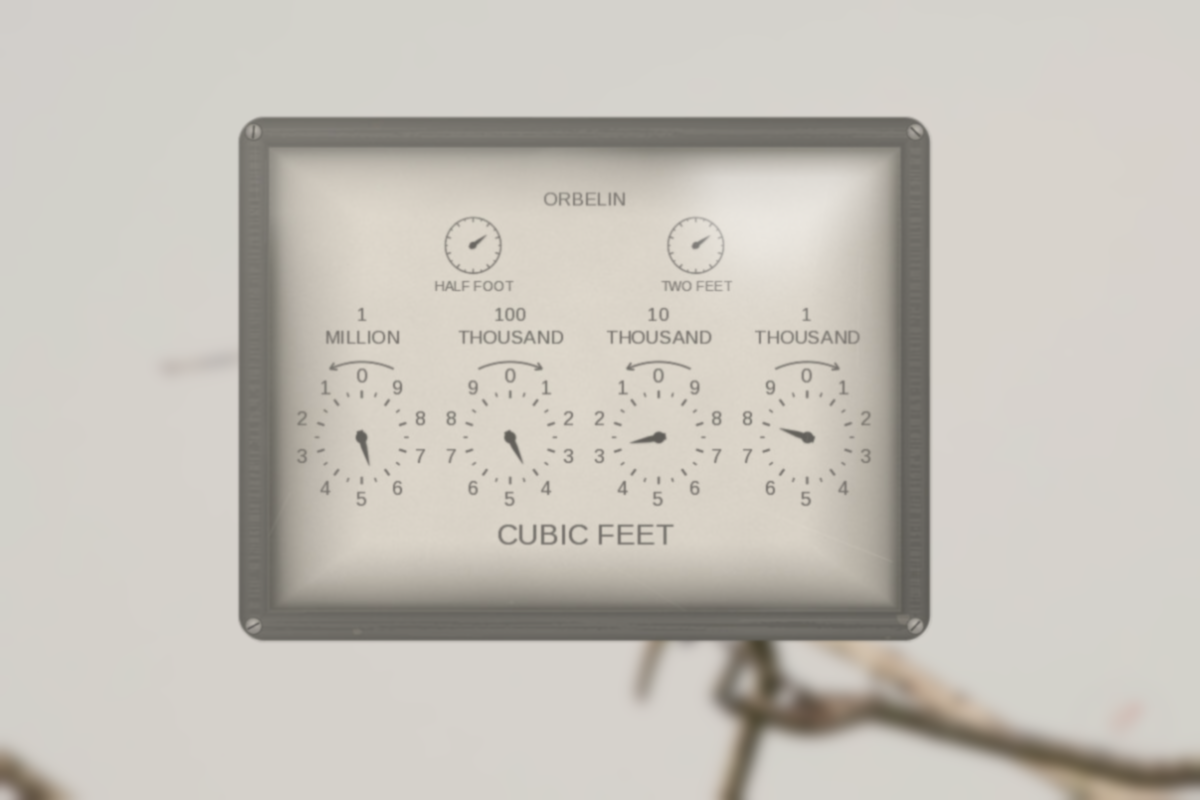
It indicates 542800 ft³
